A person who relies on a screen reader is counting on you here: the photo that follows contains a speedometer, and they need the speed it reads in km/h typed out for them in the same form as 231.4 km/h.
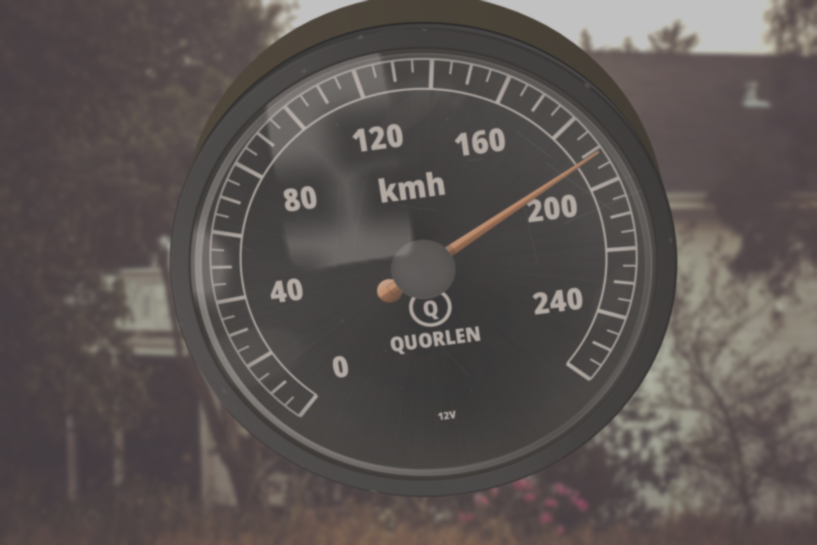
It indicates 190 km/h
